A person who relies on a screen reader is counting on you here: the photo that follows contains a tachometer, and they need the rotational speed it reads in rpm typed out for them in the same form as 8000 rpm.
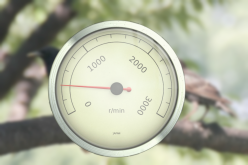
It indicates 400 rpm
